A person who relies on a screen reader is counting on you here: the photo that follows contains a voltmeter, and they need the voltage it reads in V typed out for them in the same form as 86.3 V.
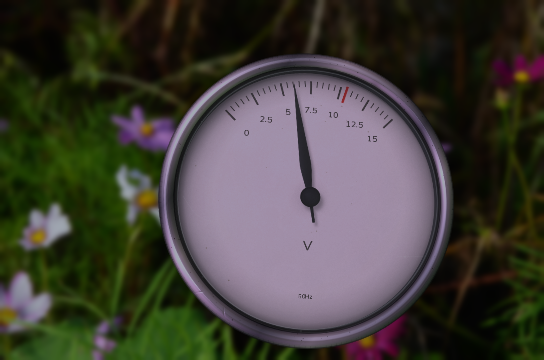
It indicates 6 V
